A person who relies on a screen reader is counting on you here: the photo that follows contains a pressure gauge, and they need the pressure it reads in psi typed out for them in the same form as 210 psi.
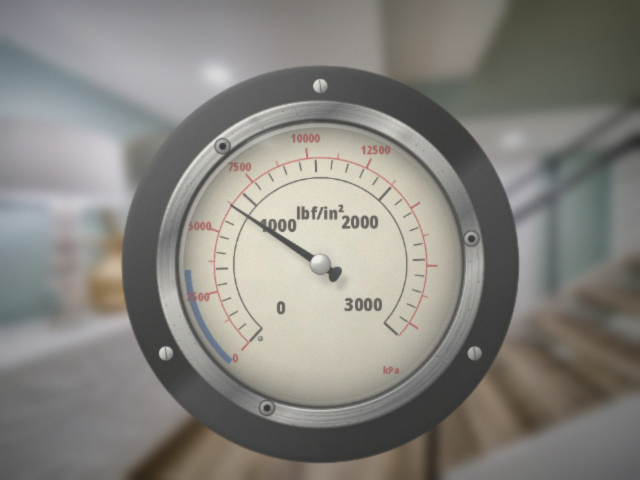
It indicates 900 psi
